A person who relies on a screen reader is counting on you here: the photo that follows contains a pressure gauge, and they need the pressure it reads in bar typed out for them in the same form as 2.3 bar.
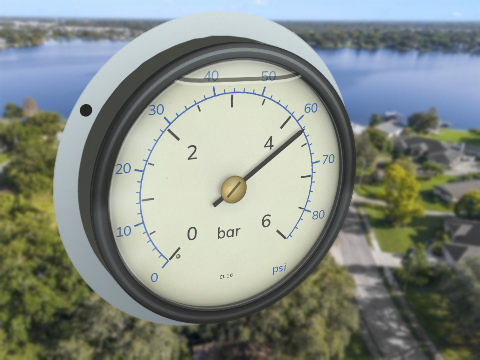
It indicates 4.25 bar
